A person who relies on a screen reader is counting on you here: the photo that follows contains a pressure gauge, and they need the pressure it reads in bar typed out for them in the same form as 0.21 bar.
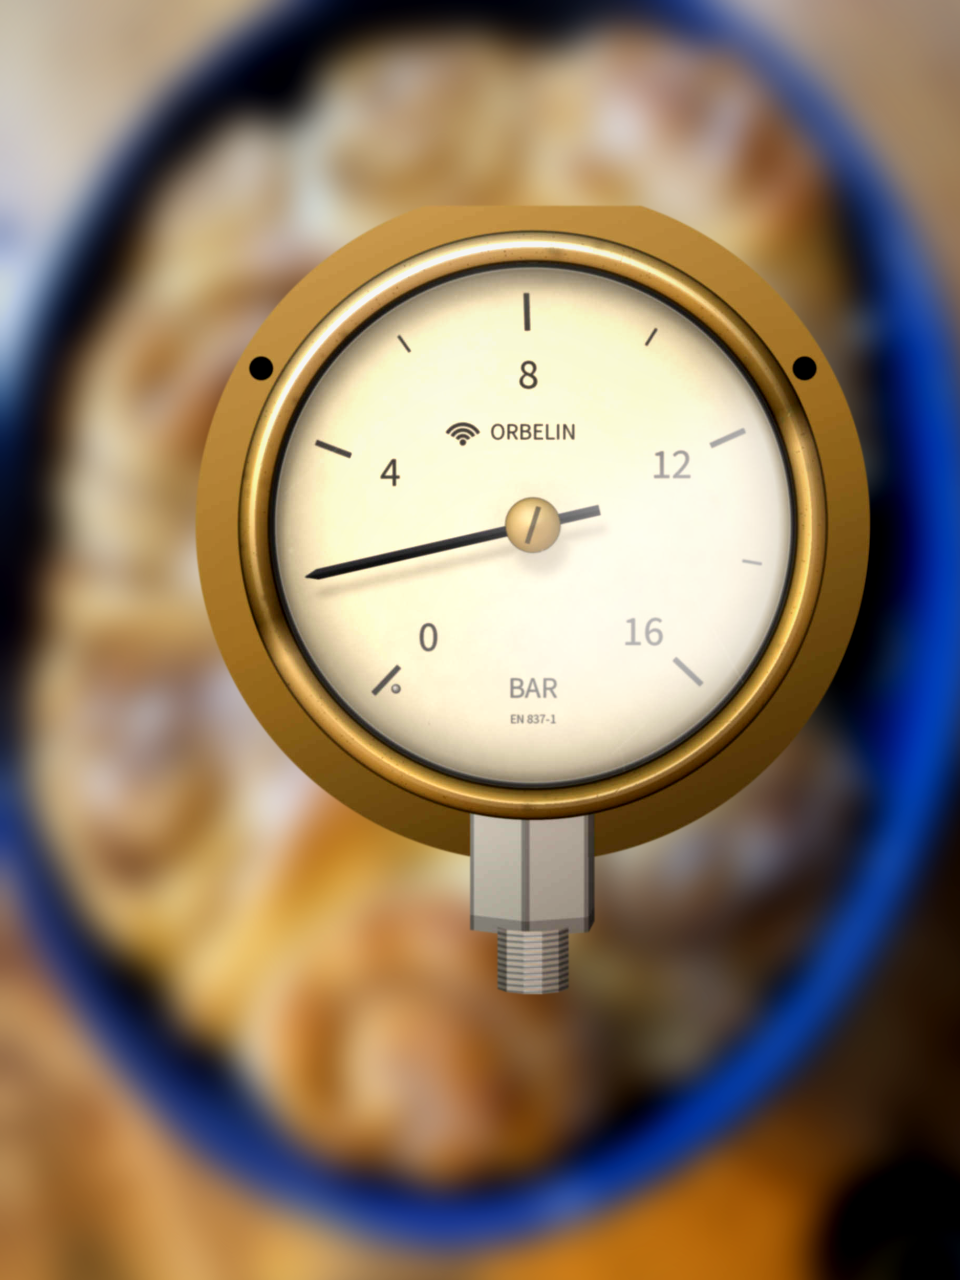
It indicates 2 bar
